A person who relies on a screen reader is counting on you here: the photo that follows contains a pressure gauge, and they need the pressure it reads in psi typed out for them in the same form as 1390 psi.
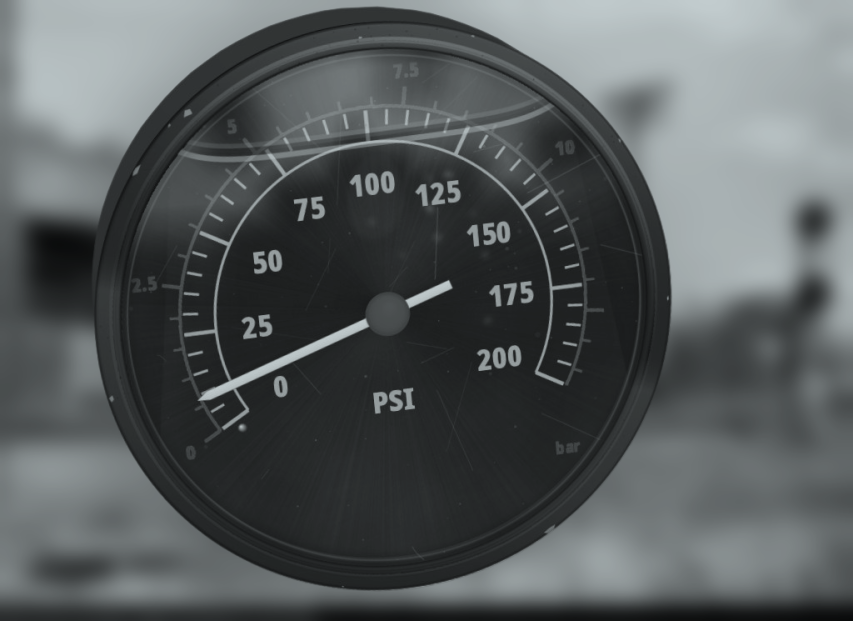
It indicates 10 psi
